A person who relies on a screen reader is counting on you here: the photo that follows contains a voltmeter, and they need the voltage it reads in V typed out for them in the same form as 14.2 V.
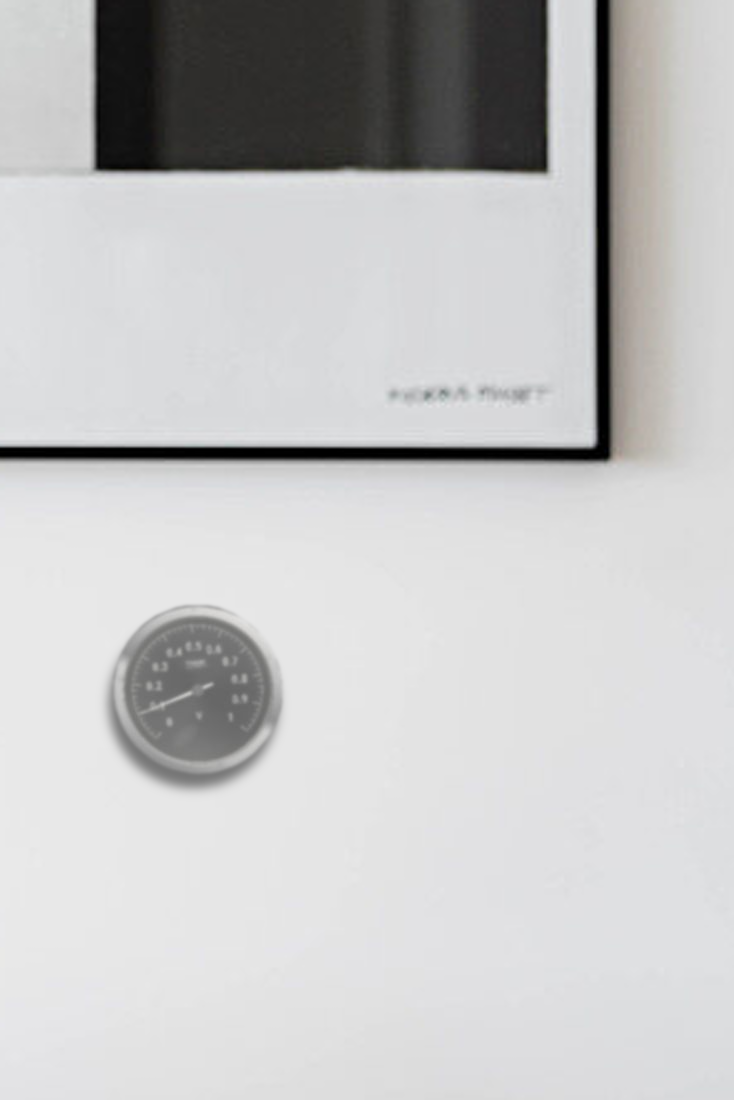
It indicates 0.1 V
